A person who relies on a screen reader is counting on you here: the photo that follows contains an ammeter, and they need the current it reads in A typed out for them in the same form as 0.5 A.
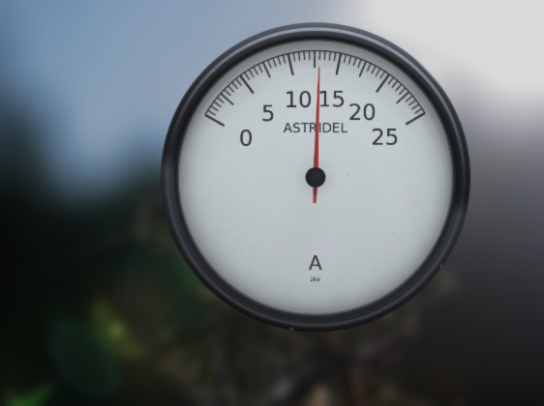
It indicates 13 A
